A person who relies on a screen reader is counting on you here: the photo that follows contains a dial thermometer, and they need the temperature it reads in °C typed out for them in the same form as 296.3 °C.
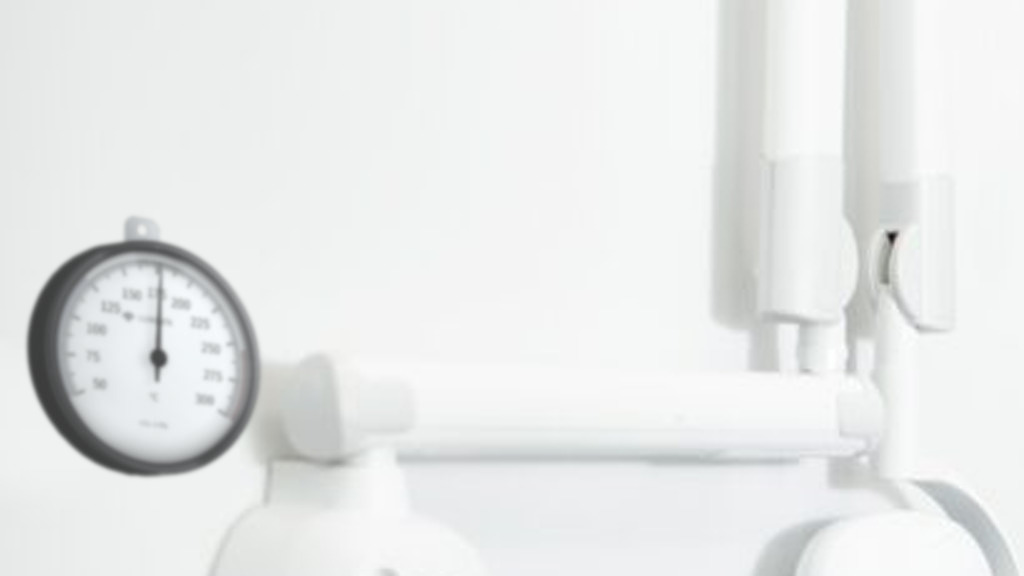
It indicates 175 °C
